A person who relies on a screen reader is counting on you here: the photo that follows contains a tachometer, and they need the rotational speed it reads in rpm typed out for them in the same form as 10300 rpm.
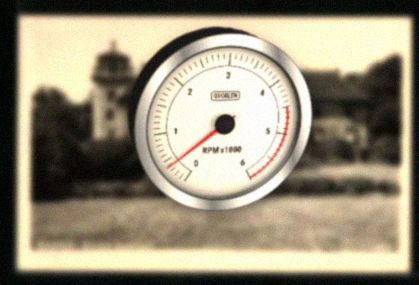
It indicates 400 rpm
